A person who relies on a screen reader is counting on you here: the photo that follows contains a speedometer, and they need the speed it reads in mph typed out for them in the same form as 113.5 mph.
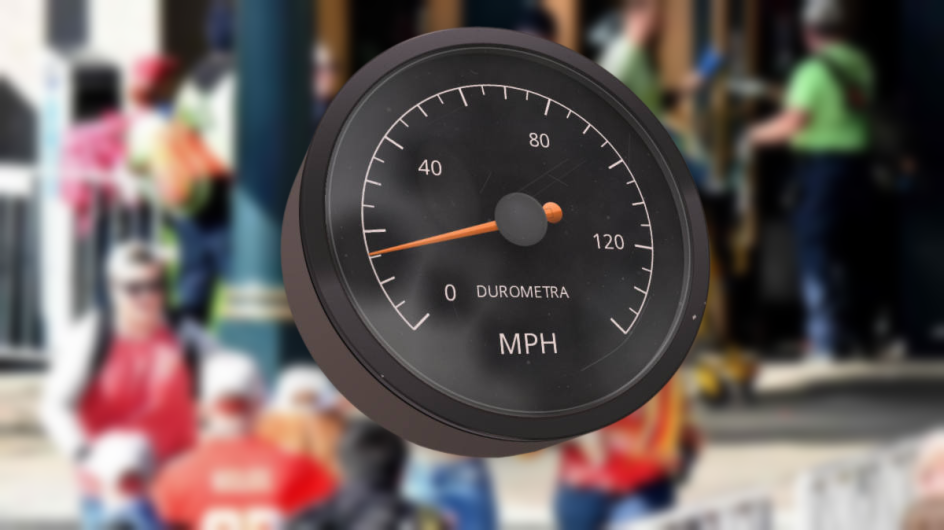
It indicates 15 mph
